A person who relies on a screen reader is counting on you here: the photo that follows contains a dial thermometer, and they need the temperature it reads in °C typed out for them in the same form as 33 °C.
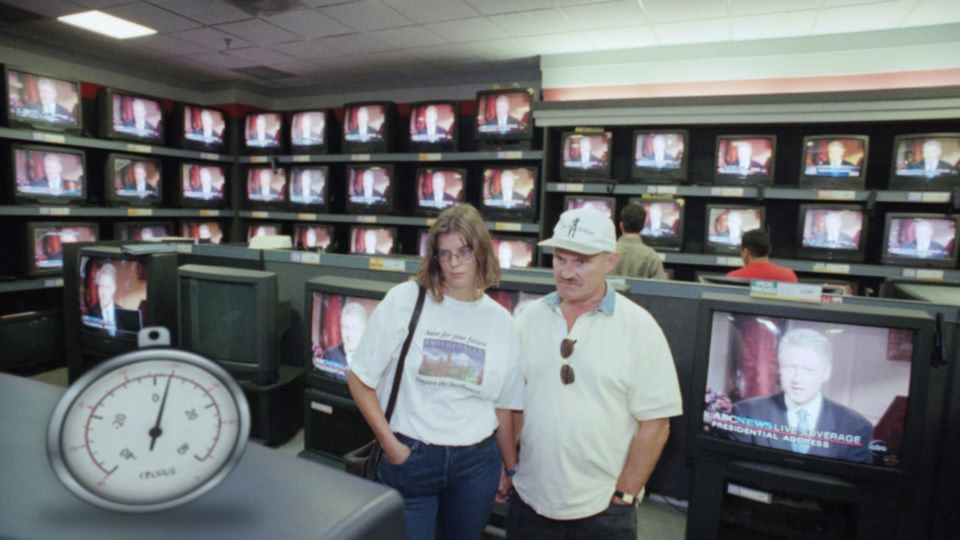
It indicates 4 °C
